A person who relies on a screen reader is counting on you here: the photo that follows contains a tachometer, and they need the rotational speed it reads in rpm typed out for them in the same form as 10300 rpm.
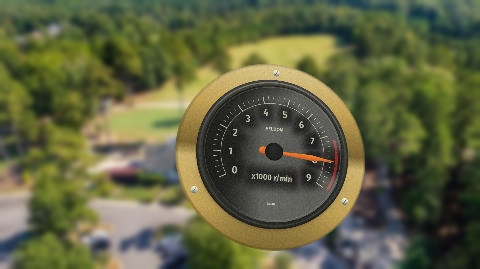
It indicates 8000 rpm
